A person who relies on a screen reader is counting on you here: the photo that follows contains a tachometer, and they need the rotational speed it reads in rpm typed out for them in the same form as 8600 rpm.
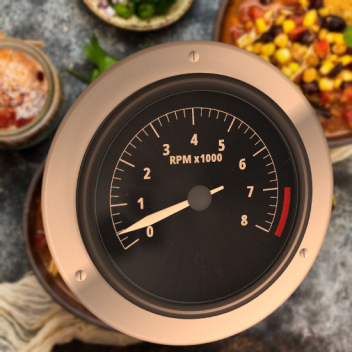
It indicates 400 rpm
